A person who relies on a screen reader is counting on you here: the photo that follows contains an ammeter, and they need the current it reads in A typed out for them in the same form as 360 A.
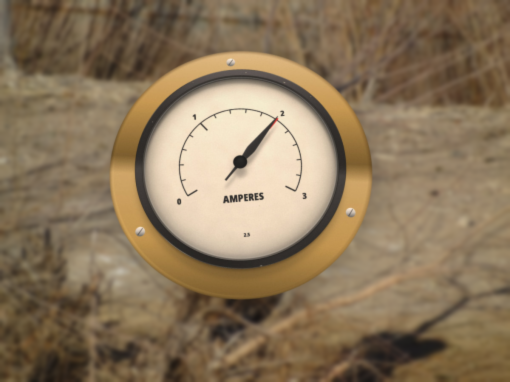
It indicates 2 A
